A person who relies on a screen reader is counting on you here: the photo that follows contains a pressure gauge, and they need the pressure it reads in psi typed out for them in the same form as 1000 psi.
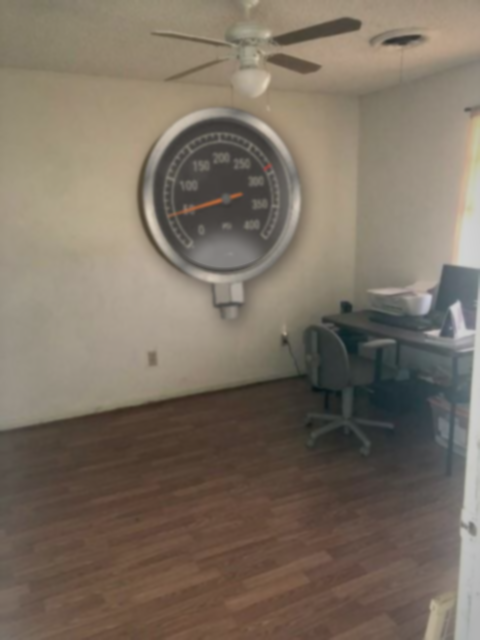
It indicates 50 psi
